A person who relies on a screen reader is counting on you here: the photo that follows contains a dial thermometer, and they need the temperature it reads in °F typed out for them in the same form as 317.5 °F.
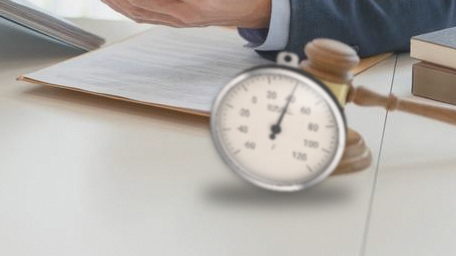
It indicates 40 °F
